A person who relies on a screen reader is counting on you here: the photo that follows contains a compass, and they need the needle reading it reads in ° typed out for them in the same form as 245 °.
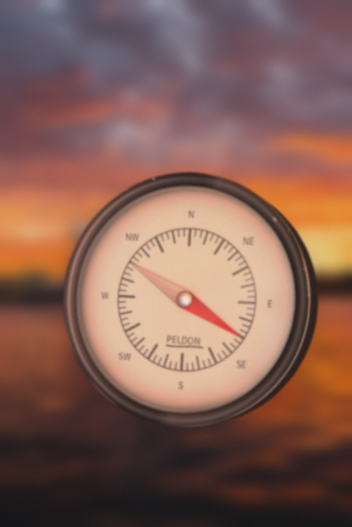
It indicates 120 °
